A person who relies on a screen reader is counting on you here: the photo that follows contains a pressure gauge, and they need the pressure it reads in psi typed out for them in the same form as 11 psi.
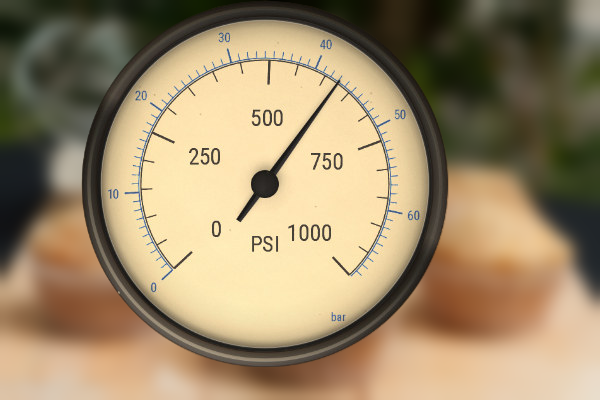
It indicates 625 psi
